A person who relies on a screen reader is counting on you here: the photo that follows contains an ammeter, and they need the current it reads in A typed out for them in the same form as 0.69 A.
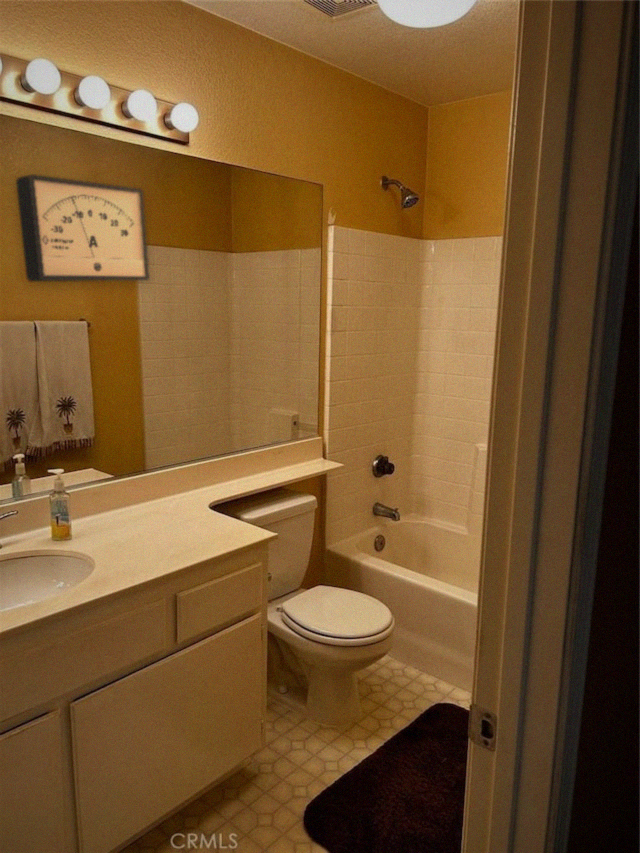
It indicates -10 A
